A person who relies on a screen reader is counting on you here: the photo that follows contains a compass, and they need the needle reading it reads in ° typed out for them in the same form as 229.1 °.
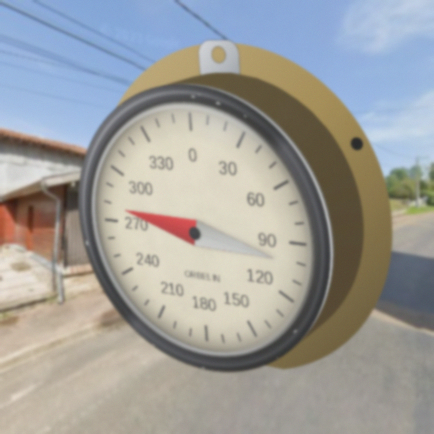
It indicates 280 °
